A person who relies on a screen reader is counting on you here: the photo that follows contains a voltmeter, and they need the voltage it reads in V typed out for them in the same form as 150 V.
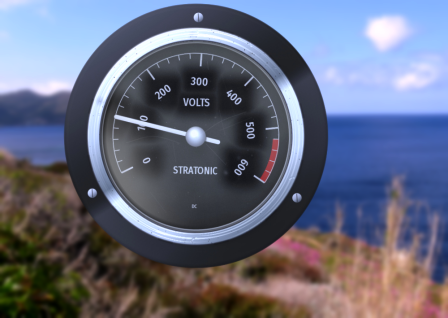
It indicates 100 V
